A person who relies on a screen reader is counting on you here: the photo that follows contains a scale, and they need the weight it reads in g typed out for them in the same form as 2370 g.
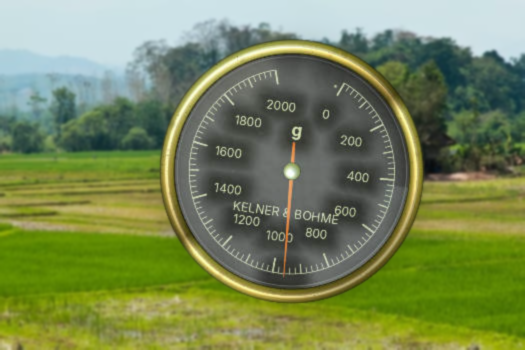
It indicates 960 g
